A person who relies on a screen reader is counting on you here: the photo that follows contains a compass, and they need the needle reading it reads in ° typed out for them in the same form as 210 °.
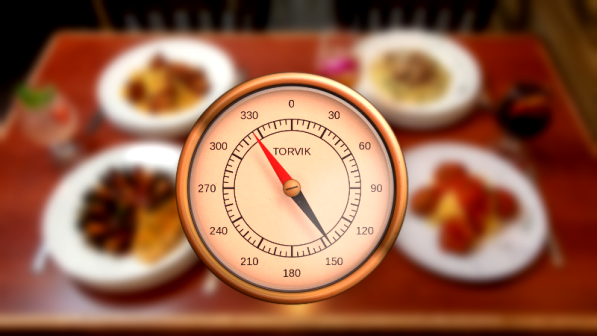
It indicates 325 °
